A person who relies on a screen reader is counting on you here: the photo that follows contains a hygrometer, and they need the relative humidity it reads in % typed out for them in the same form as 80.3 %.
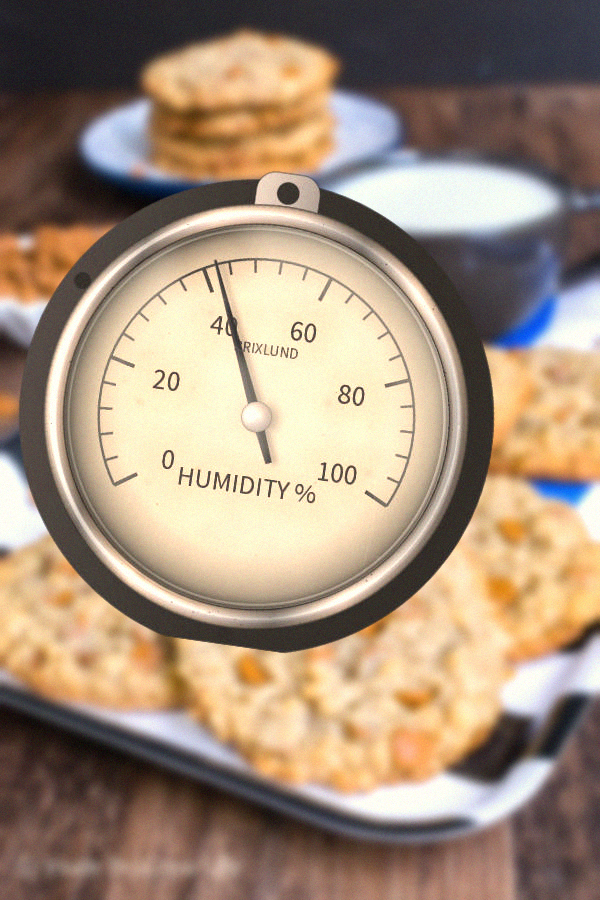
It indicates 42 %
